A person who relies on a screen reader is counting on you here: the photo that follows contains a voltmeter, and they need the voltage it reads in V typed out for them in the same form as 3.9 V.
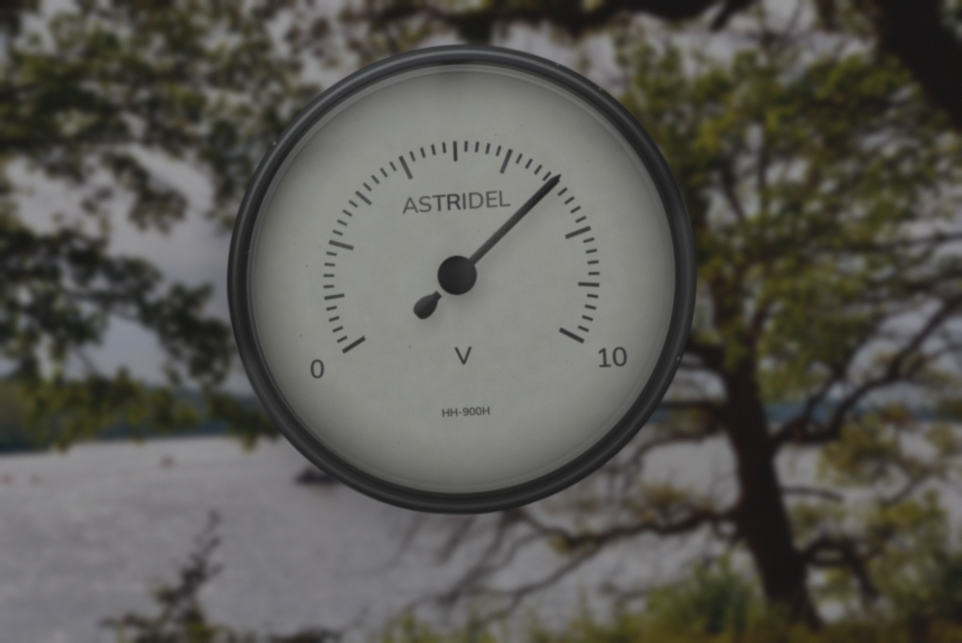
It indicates 7 V
